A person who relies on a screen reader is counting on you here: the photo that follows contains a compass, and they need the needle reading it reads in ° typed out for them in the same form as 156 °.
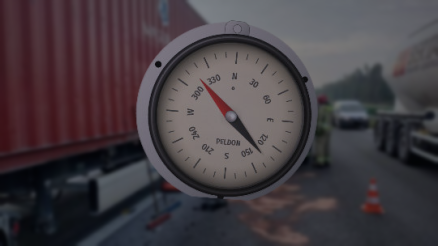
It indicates 315 °
